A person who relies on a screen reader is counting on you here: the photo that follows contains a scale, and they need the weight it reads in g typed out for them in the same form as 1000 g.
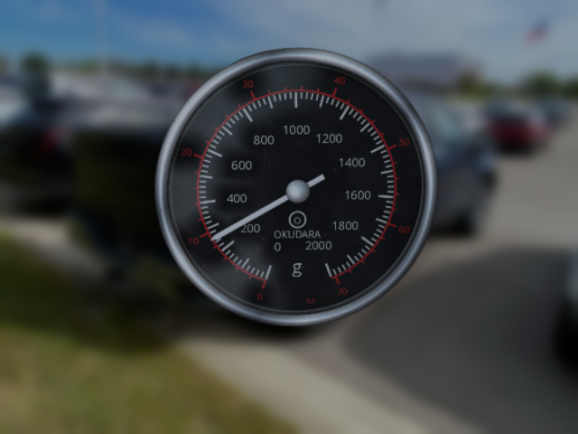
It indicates 260 g
